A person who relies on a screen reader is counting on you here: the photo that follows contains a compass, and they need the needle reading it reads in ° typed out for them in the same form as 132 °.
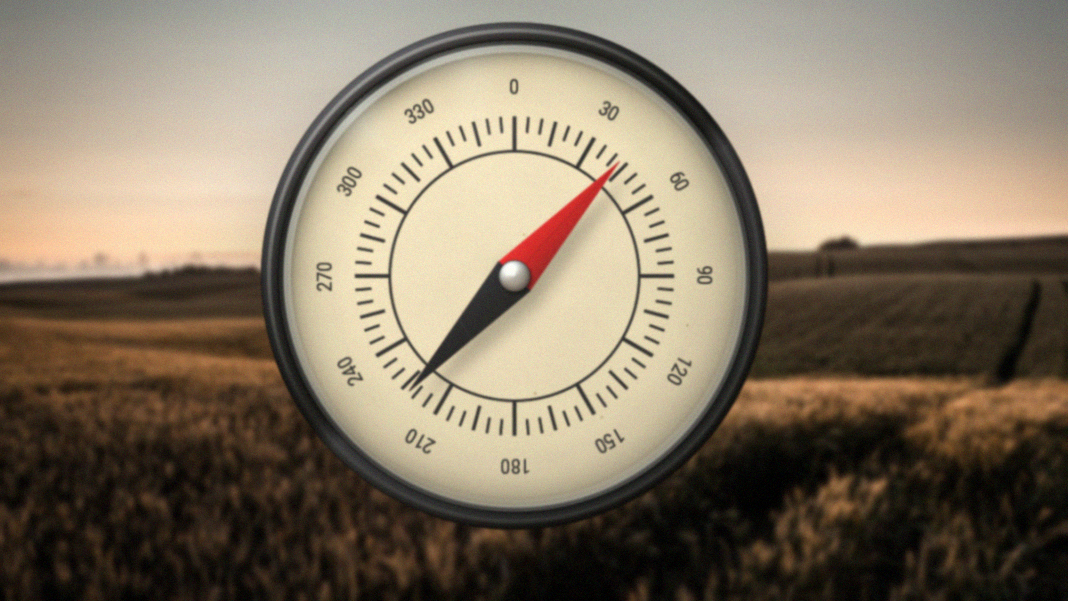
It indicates 42.5 °
